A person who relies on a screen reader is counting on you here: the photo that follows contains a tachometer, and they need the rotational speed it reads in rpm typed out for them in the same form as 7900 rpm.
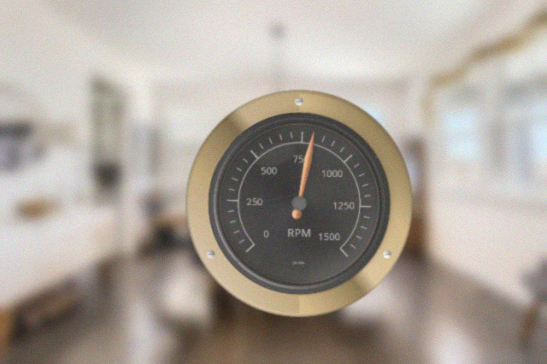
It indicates 800 rpm
